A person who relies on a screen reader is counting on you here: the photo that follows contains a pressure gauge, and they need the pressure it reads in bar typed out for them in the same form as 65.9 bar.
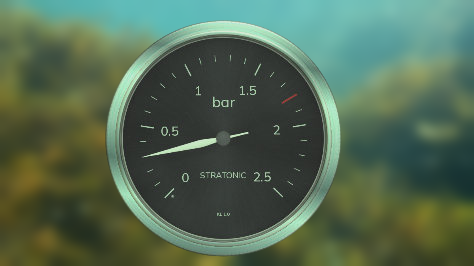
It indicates 0.3 bar
